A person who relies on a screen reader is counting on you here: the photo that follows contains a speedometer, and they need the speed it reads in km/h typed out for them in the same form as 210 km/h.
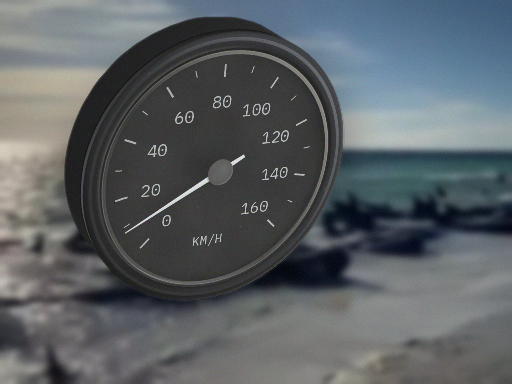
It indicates 10 km/h
